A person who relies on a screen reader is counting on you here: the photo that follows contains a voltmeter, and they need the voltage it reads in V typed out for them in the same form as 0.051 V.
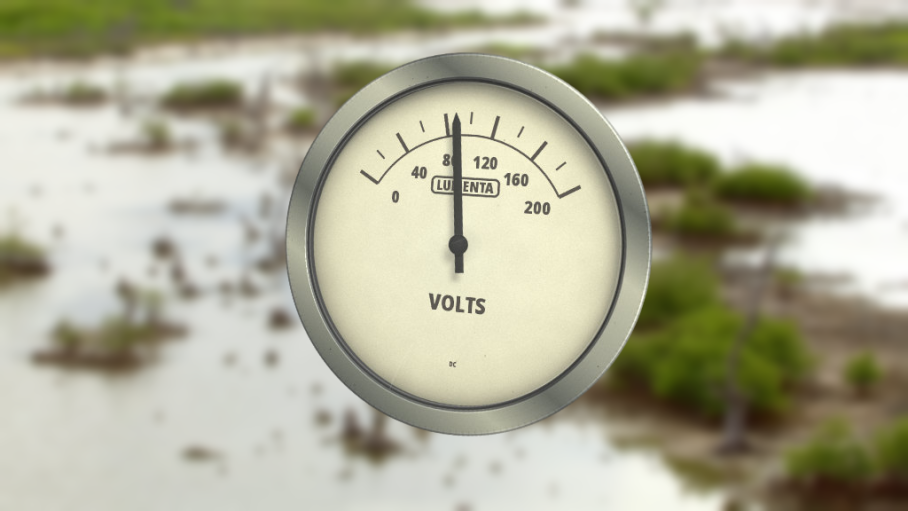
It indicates 90 V
